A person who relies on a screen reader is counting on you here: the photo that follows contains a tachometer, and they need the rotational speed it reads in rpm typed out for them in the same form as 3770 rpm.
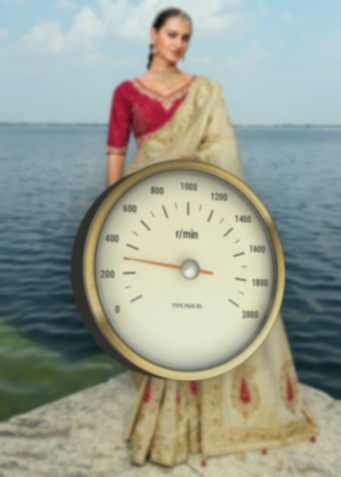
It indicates 300 rpm
